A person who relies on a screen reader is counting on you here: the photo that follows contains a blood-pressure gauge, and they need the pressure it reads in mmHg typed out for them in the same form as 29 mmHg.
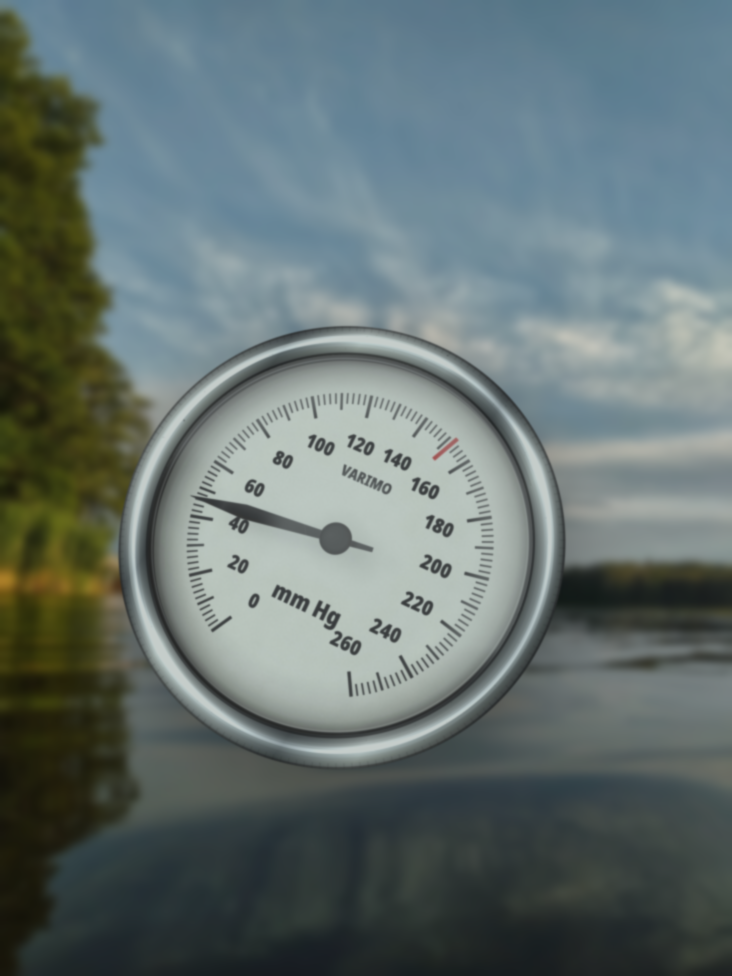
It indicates 46 mmHg
